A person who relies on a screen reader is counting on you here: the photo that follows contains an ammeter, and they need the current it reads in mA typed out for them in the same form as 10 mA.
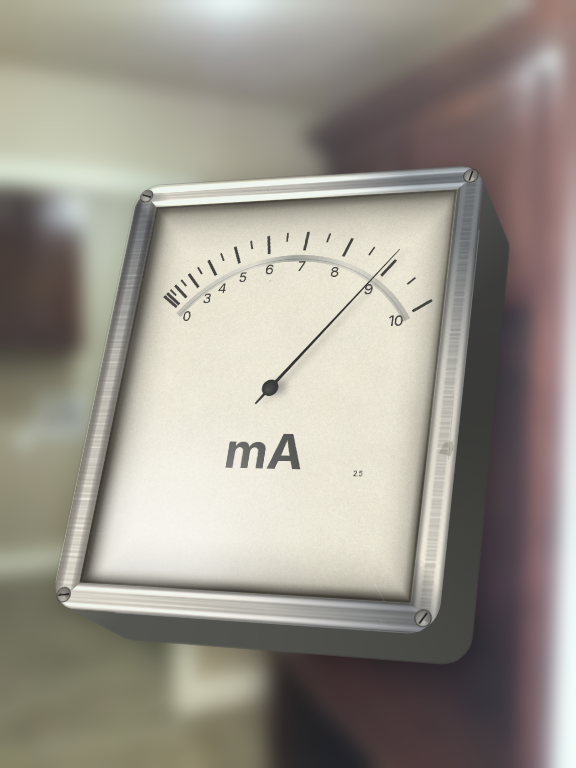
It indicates 9 mA
